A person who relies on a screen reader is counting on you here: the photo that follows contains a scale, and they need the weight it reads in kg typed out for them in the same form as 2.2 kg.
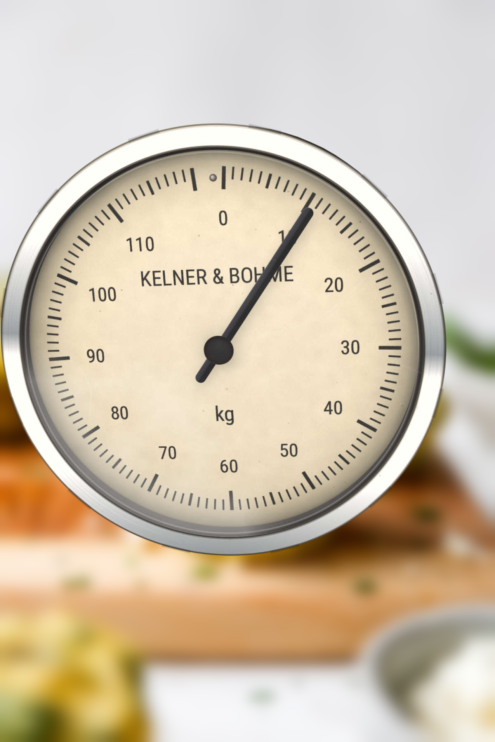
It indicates 10.5 kg
